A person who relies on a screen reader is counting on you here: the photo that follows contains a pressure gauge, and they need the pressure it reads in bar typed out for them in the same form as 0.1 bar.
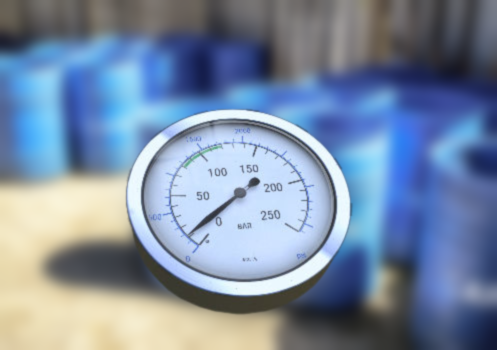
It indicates 10 bar
